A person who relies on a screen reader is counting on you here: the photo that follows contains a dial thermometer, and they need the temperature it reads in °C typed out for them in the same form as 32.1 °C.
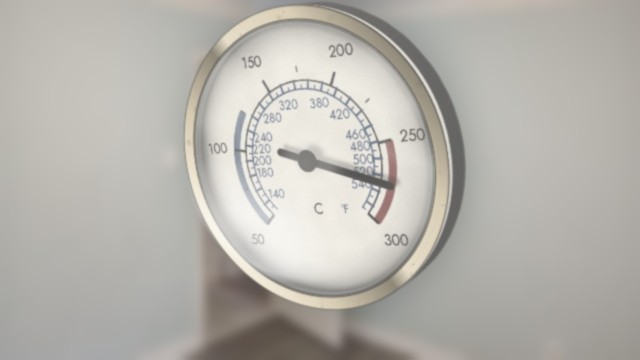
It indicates 275 °C
